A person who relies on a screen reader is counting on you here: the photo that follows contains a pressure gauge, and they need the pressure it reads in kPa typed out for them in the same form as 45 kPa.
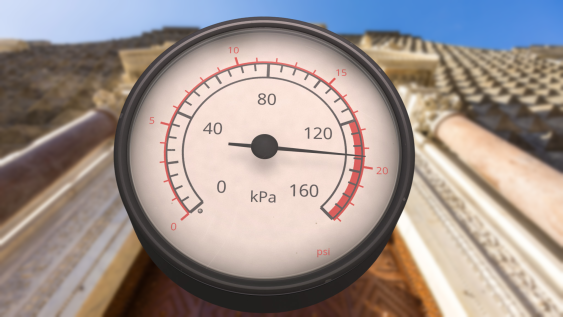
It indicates 135 kPa
